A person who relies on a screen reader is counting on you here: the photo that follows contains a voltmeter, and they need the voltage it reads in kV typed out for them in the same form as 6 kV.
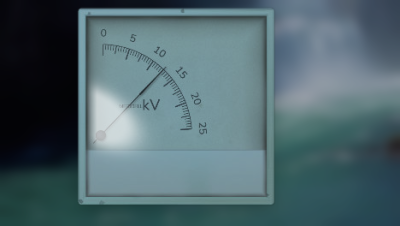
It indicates 12.5 kV
